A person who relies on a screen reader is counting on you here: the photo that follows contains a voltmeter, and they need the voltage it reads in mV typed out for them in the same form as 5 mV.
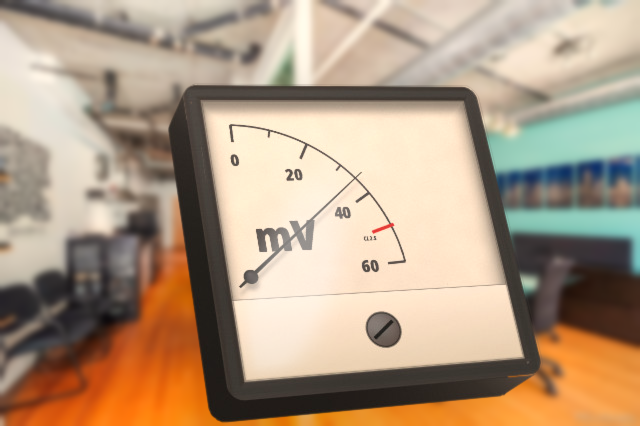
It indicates 35 mV
